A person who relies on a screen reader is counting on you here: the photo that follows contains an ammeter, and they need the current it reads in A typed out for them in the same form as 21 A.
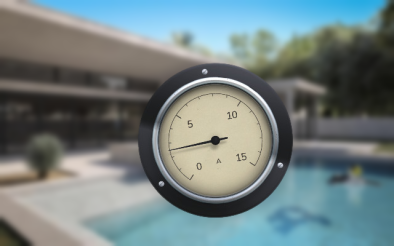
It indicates 2.5 A
